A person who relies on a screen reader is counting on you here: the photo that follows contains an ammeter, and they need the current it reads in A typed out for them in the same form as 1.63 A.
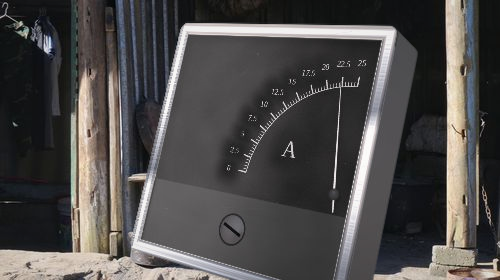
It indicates 22.5 A
